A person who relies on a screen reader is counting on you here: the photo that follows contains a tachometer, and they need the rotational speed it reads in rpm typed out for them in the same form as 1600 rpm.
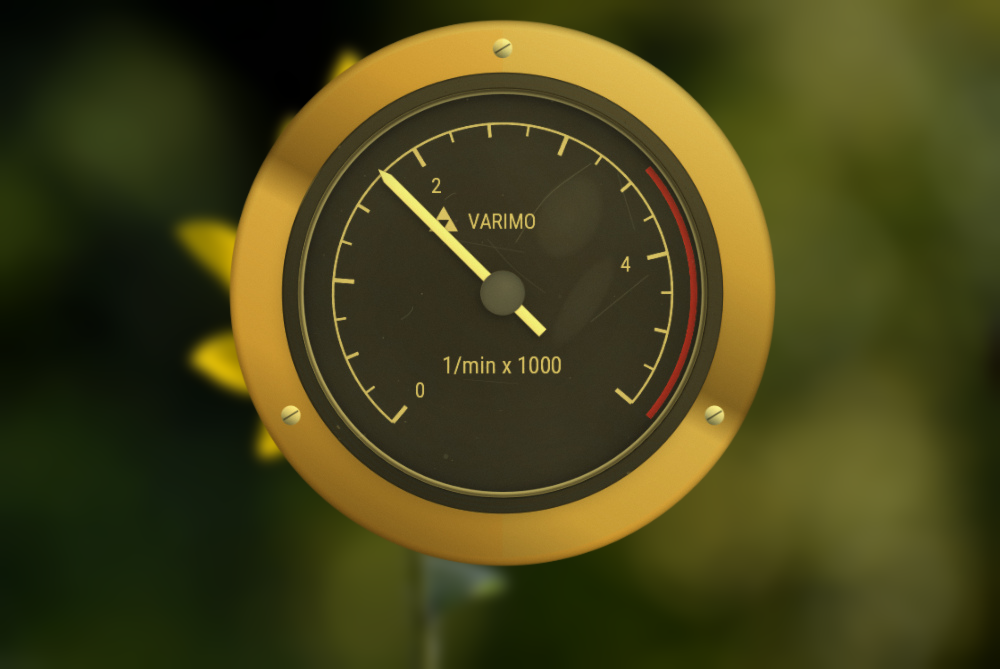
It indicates 1750 rpm
